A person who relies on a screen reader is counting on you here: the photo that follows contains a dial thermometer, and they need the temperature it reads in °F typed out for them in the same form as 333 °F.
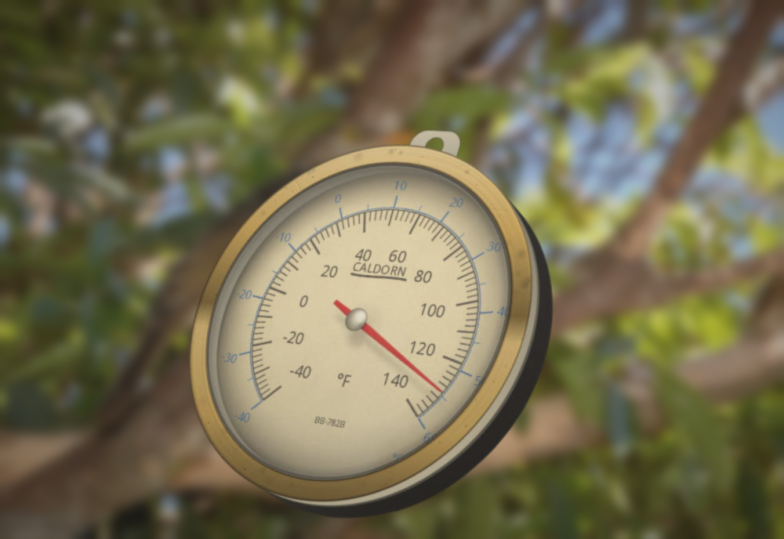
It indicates 130 °F
